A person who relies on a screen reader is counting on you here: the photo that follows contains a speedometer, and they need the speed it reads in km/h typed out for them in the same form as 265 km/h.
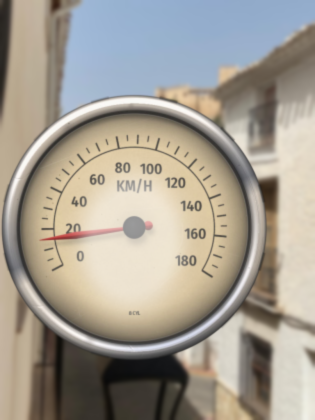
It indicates 15 km/h
